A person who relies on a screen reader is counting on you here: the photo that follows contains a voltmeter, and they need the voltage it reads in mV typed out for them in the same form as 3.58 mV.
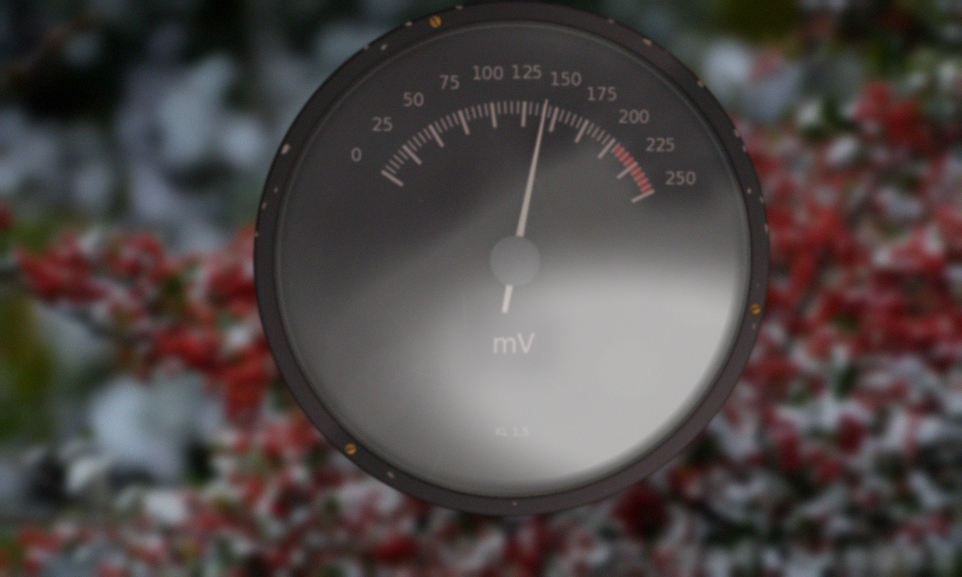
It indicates 140 mV
